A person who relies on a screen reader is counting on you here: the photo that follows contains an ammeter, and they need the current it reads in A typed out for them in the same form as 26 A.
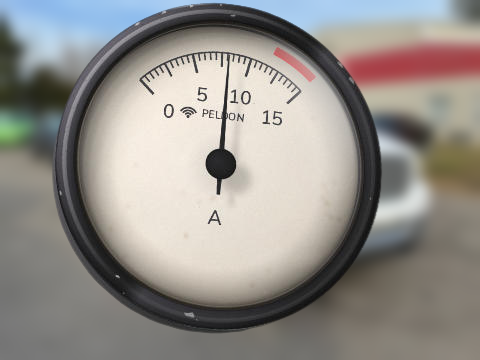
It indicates 8 A
